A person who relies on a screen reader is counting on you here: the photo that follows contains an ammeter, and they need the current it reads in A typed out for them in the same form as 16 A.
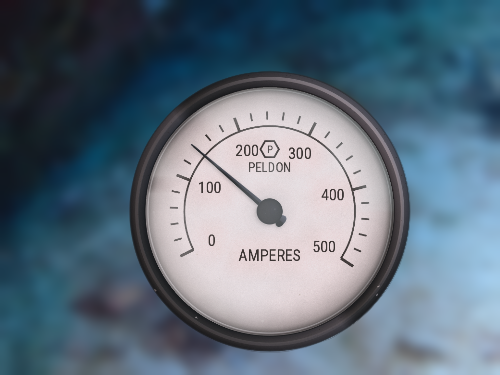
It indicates 140 A
